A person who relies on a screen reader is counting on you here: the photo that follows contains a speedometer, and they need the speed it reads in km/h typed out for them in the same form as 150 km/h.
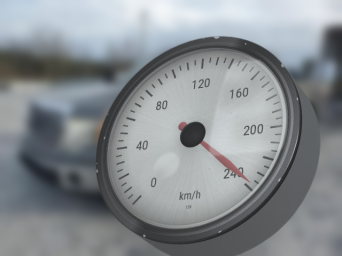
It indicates 237.5 km/h
